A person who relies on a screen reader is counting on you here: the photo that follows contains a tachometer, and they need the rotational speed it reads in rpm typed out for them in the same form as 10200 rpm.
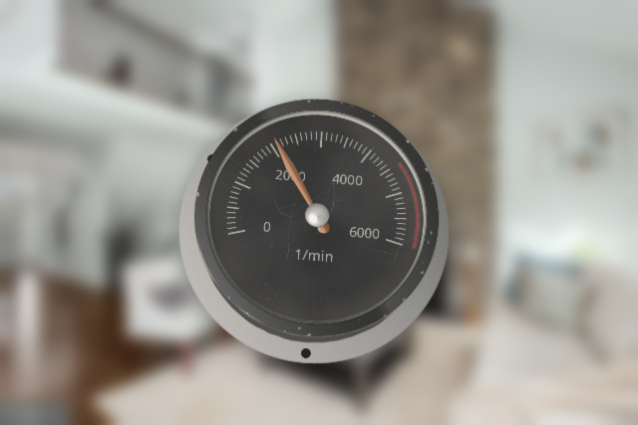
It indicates 2100 rpm
